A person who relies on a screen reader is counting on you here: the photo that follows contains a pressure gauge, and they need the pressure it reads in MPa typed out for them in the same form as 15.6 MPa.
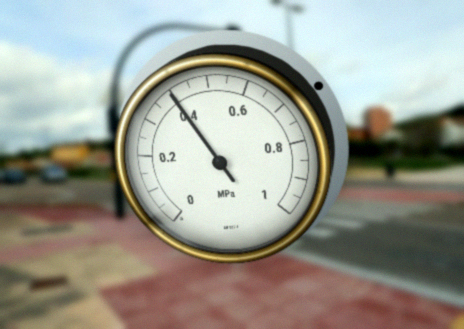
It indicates 0.4 MPa
